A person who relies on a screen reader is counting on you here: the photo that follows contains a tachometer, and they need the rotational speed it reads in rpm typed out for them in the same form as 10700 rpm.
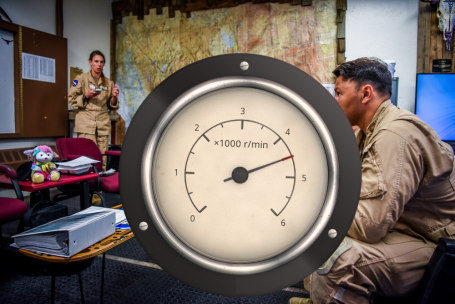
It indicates 4500 rpm
